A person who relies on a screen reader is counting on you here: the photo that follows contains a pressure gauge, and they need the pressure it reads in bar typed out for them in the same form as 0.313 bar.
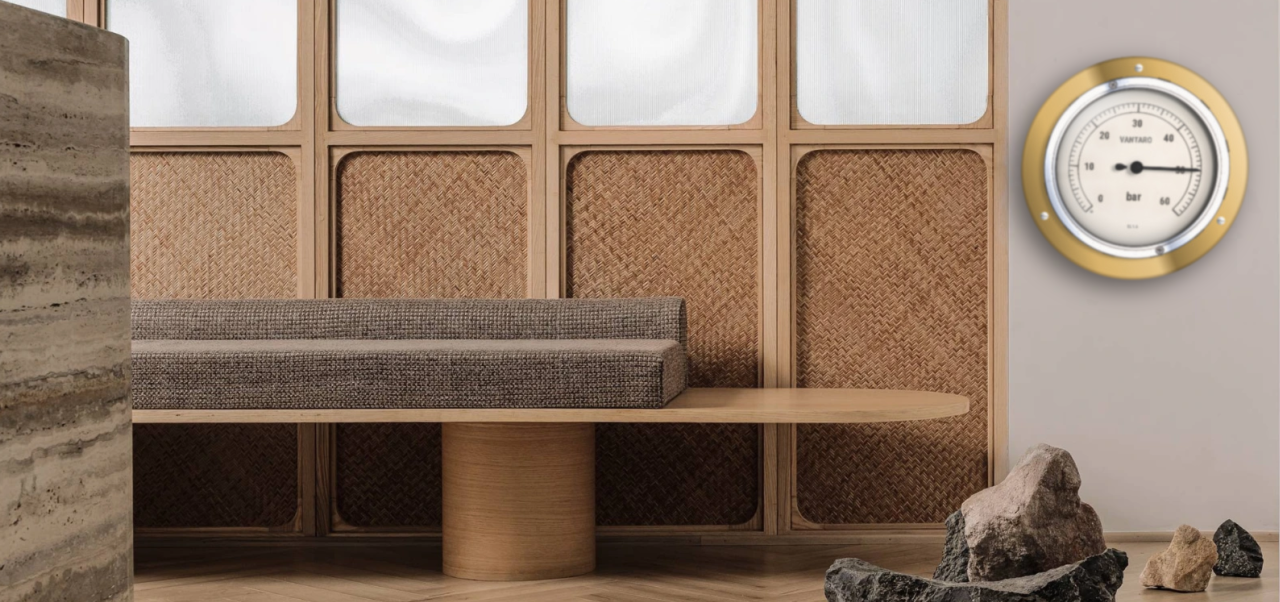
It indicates 50 bar
